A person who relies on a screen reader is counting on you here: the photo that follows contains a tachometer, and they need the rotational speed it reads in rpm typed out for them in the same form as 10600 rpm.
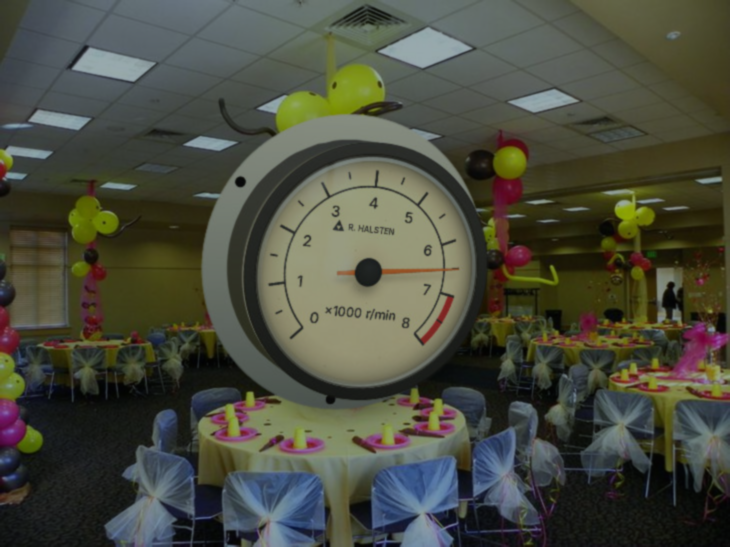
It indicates 6500 rpm
